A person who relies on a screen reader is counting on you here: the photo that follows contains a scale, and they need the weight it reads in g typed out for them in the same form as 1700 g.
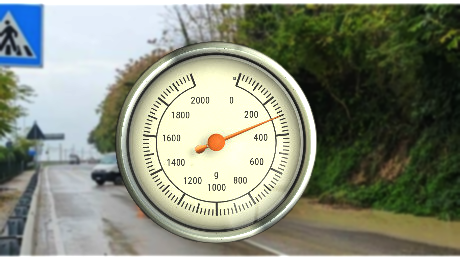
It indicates 300 g
